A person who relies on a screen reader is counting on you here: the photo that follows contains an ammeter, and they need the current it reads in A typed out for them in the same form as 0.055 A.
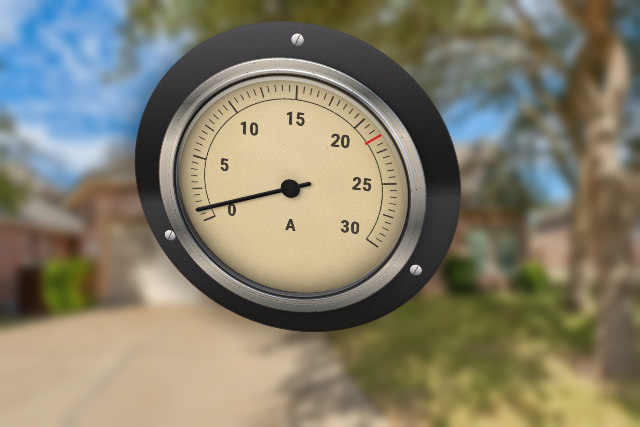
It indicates 1 A
